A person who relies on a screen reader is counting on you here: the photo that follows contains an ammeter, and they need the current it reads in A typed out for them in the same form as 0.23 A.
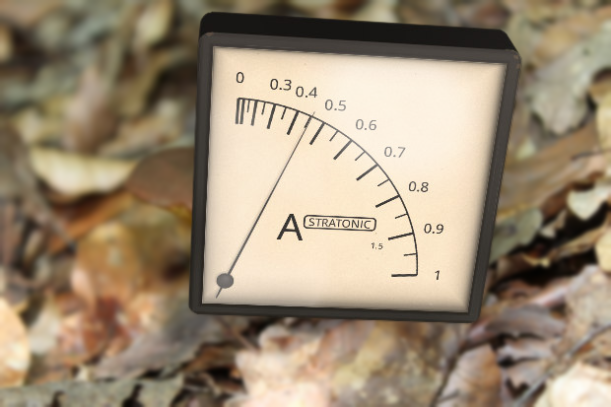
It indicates 0.45 A
